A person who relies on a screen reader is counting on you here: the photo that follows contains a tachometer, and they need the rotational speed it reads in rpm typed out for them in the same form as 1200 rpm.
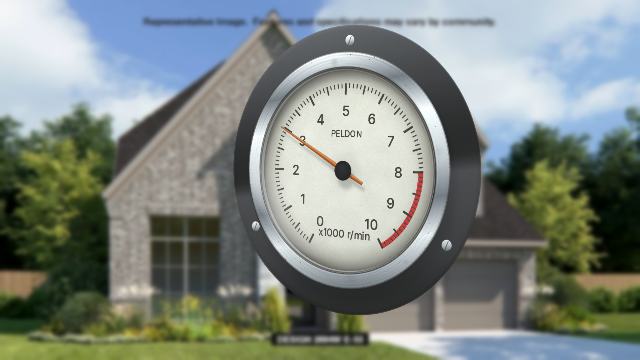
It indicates 3000 rpm
